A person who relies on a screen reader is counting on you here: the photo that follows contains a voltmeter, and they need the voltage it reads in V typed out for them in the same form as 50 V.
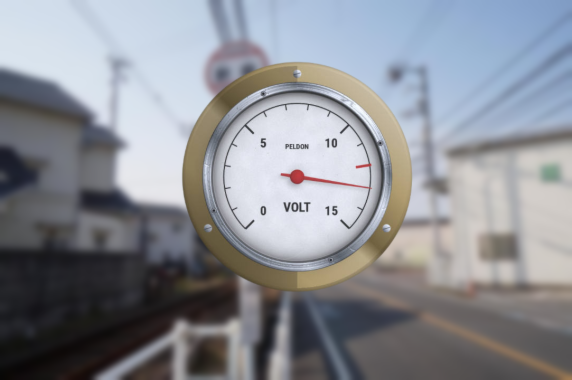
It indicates 13 V
